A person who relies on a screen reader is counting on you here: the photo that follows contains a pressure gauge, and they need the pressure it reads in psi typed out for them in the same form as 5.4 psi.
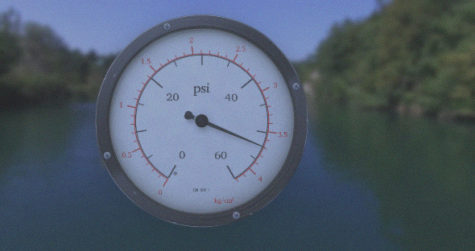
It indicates 52.5 psi
